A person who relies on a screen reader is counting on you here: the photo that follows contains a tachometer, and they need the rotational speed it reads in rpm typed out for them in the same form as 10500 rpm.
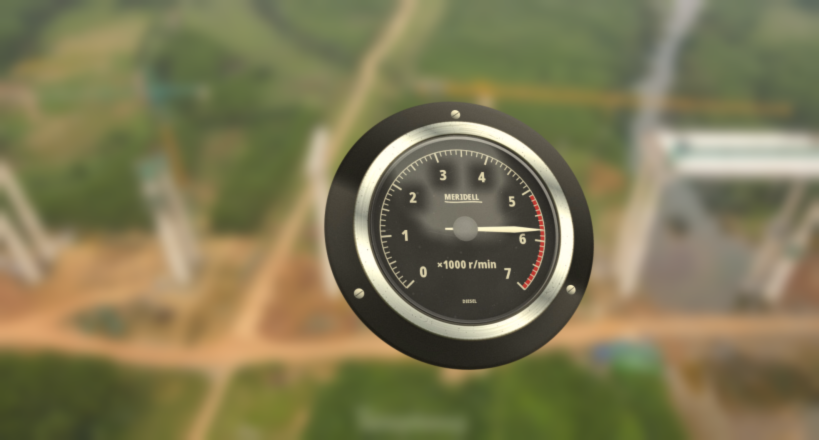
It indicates 5800 rpm
